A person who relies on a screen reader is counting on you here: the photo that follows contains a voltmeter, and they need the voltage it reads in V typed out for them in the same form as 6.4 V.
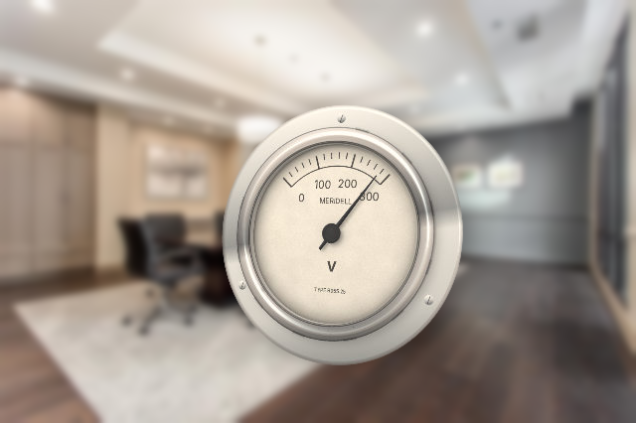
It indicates 280 V
